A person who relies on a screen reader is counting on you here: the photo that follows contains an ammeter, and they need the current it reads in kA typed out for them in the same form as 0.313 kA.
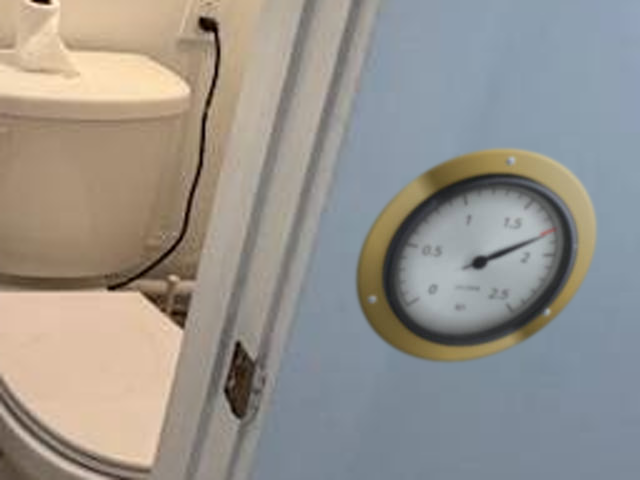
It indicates 1.8 kA
